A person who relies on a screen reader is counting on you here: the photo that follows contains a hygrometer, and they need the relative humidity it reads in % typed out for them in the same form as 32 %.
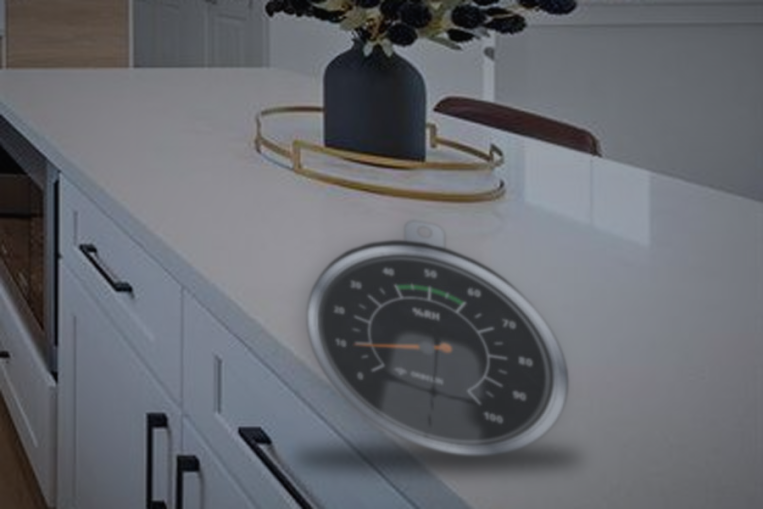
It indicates 10 %
